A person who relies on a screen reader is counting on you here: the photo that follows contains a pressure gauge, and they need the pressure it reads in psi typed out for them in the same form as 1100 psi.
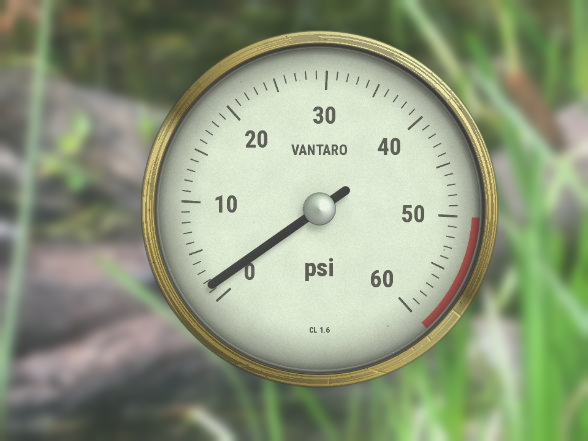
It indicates 1.5 psi
